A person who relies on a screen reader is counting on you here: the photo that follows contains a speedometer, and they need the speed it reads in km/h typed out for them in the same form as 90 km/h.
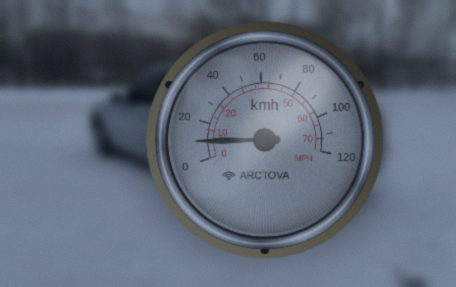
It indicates 10 km/h
